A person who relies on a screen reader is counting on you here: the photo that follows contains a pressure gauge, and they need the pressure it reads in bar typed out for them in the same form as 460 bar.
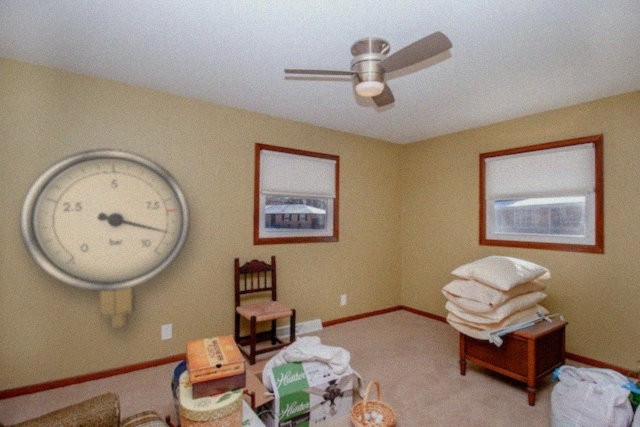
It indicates 9 bar
